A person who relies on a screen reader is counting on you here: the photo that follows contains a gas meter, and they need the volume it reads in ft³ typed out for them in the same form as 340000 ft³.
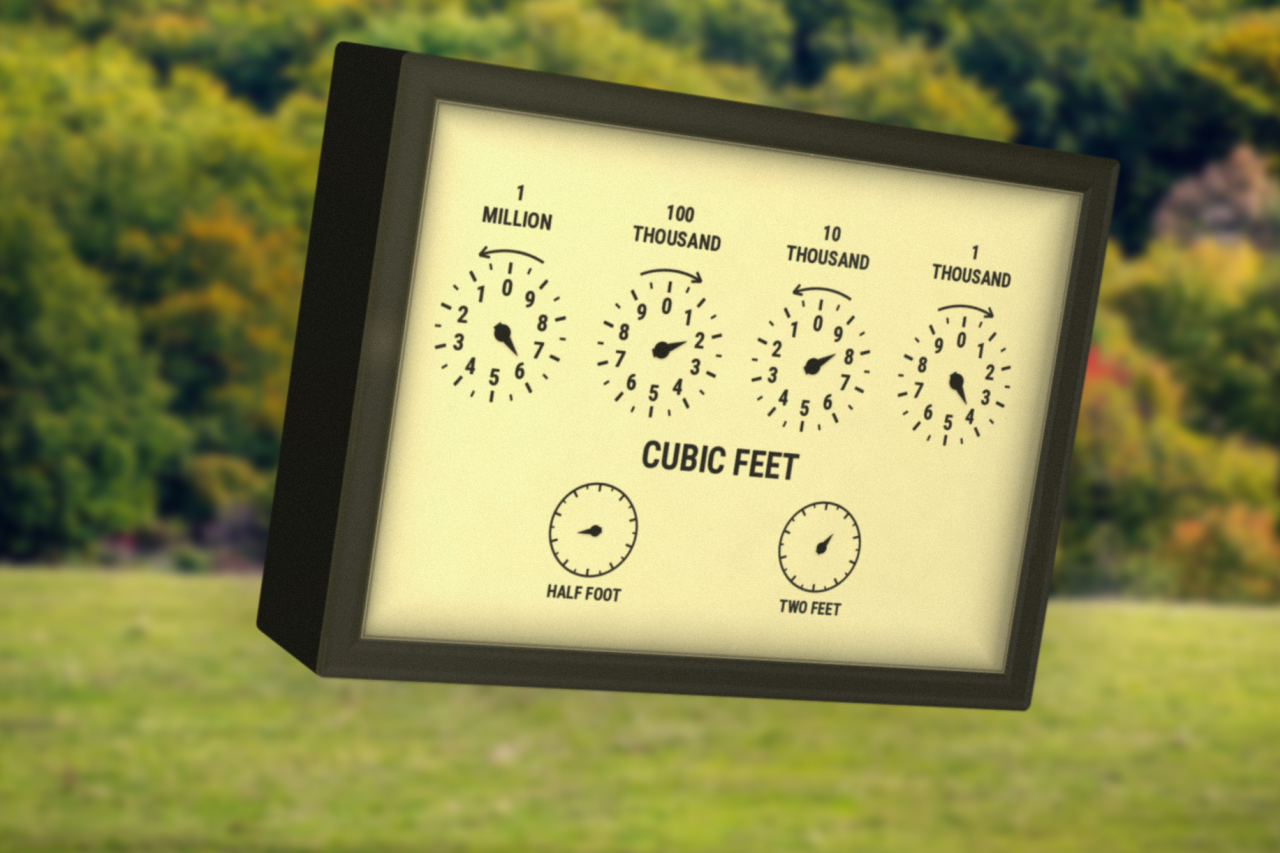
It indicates 618400 ft³
